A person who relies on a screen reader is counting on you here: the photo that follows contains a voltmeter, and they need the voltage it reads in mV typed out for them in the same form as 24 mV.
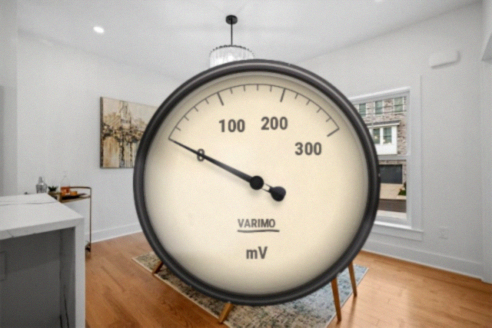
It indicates 0 mV
